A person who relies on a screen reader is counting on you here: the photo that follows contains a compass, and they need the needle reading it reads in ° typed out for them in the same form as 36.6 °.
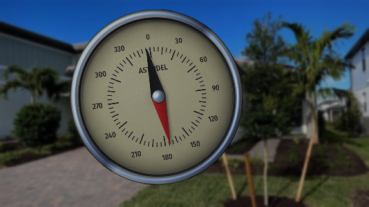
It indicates 175 °
